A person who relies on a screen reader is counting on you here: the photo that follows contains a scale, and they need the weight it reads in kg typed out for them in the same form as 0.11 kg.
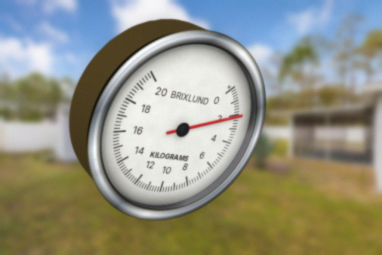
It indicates 2 kg
